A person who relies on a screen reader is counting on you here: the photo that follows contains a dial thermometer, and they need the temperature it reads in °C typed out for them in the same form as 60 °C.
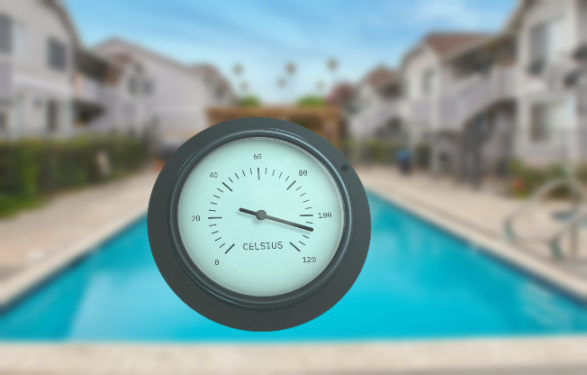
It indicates 108 °C
